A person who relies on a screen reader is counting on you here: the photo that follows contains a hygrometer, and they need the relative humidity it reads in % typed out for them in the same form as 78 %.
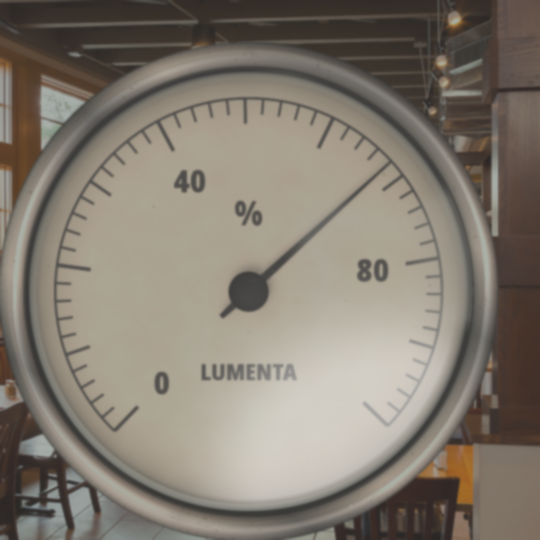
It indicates 68 %
